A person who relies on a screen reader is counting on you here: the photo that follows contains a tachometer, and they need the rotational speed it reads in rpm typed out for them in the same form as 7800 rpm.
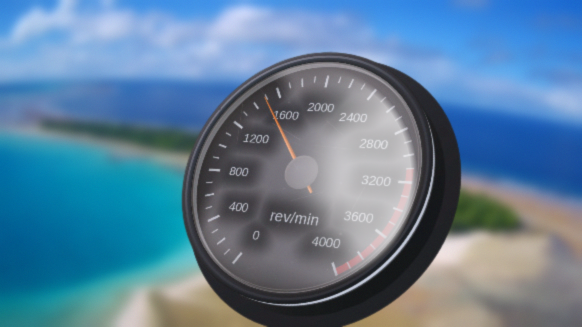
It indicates 1500 rpm
